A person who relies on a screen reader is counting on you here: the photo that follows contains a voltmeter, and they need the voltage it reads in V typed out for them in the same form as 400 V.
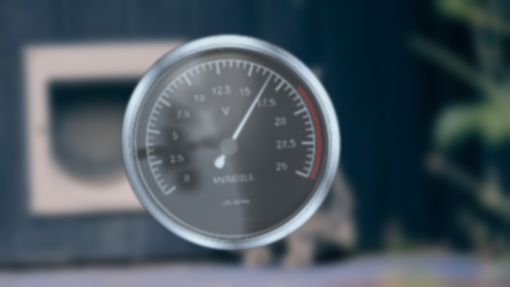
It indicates 16.5 V
